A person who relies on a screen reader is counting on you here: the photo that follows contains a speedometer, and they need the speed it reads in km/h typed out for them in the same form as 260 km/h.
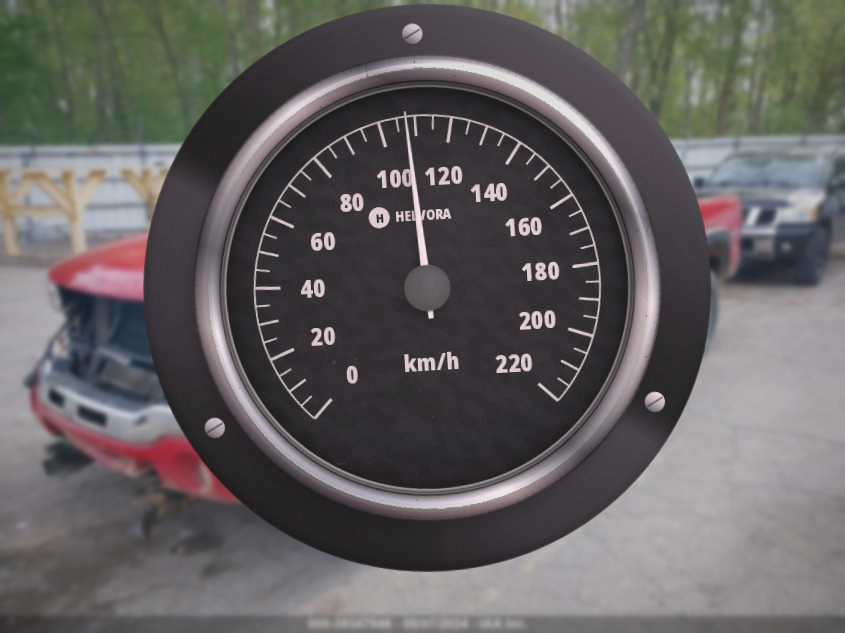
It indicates 107.5 km/h
